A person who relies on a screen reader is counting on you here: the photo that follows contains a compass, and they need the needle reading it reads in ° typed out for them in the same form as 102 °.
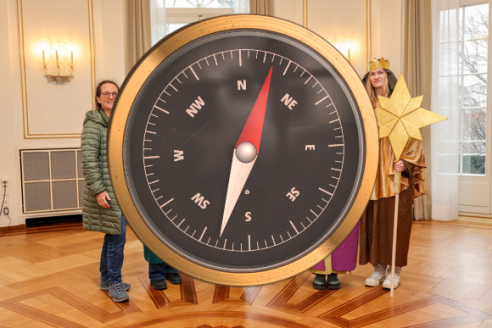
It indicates 20 °
